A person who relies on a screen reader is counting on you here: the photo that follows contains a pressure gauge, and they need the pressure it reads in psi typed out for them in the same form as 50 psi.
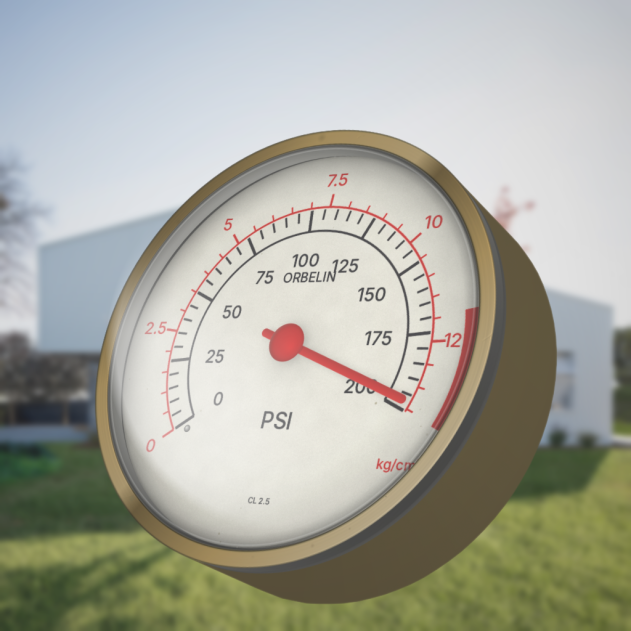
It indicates 197.5 psi
